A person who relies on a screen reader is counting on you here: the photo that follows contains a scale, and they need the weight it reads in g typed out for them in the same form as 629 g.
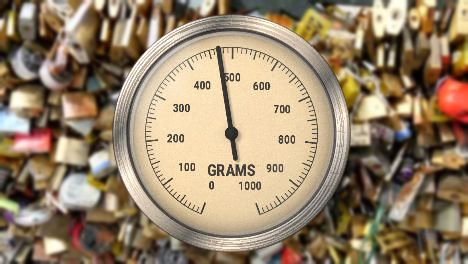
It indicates 470 g
